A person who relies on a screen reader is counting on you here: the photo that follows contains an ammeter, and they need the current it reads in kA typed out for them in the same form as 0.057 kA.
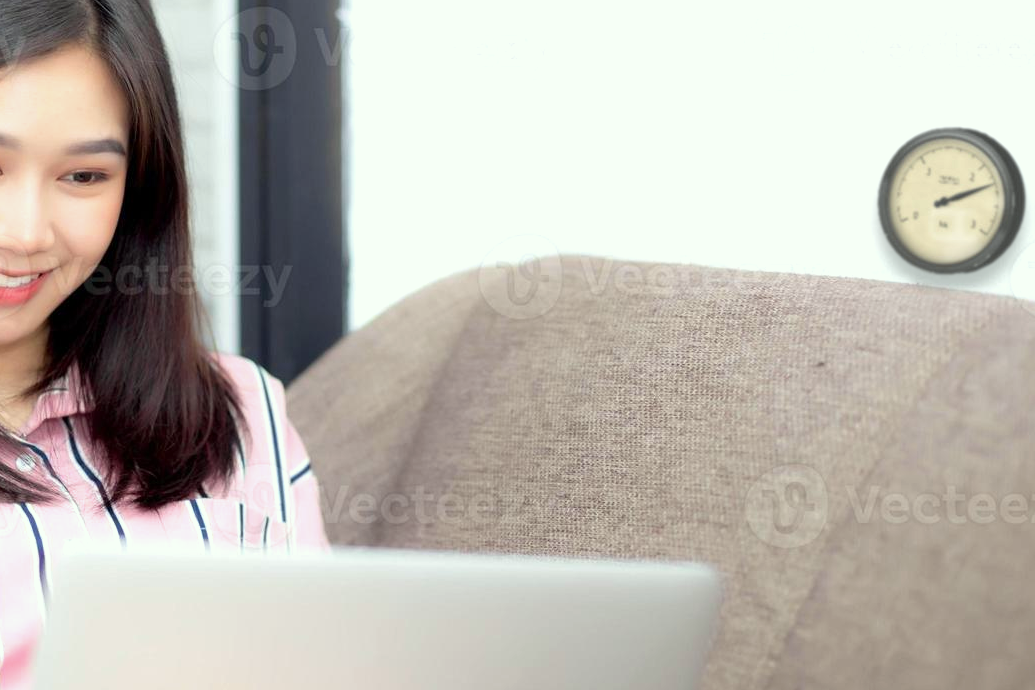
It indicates 2.3 kA
